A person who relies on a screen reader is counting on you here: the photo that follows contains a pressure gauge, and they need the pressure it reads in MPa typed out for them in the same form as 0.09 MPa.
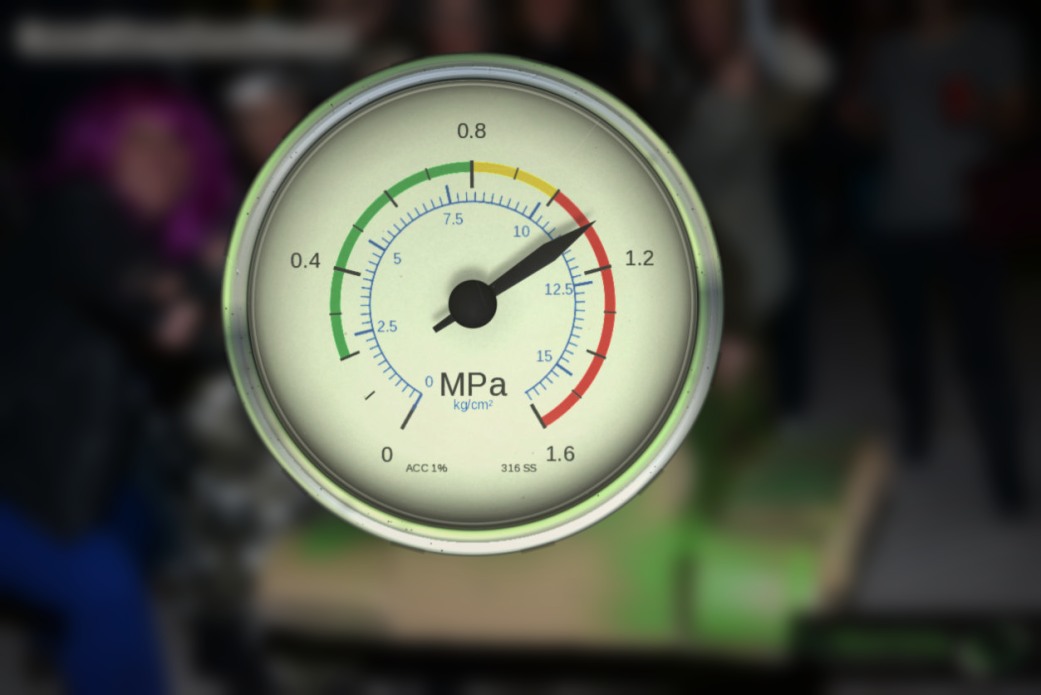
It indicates 1.1 MPa
